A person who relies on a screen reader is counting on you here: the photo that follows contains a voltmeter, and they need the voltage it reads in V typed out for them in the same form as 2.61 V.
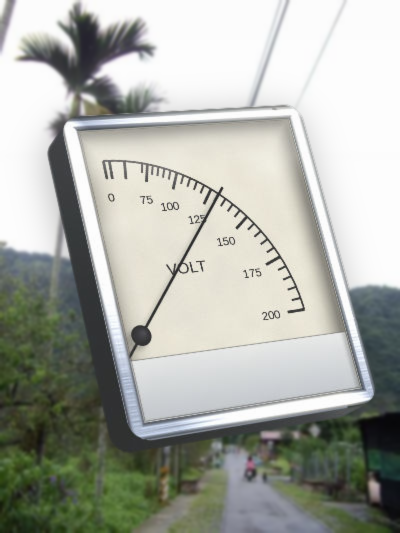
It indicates 130 V
